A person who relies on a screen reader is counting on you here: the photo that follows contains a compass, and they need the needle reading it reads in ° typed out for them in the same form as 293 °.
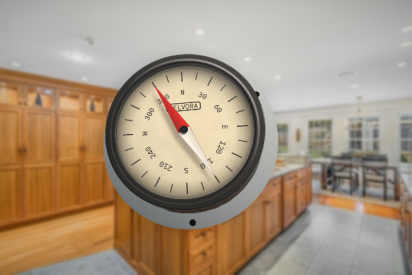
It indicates 330 °
